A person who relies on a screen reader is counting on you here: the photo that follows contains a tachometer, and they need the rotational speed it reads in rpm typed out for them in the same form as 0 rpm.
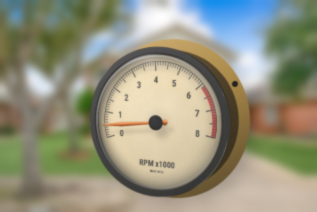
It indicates 500 rpm
